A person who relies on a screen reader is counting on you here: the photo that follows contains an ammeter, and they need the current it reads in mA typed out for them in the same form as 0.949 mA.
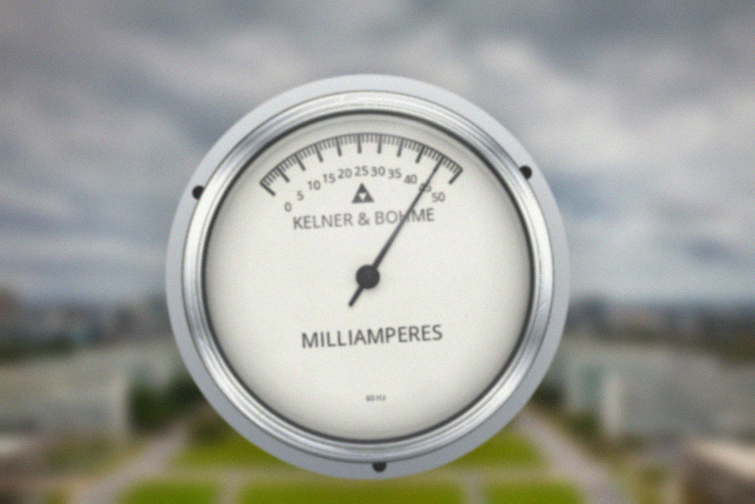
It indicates 45 mA
